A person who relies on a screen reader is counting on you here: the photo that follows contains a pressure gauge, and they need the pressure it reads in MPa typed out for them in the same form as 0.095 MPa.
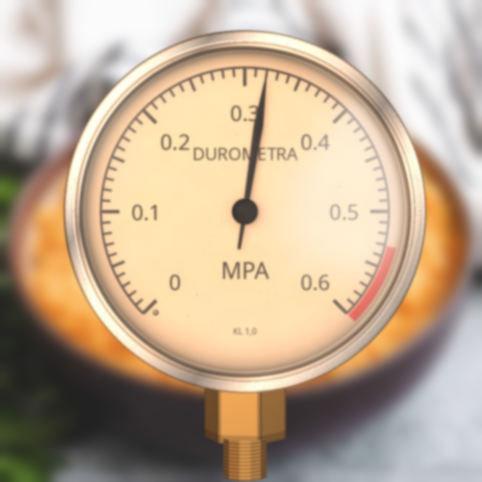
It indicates 0.32 MPa
